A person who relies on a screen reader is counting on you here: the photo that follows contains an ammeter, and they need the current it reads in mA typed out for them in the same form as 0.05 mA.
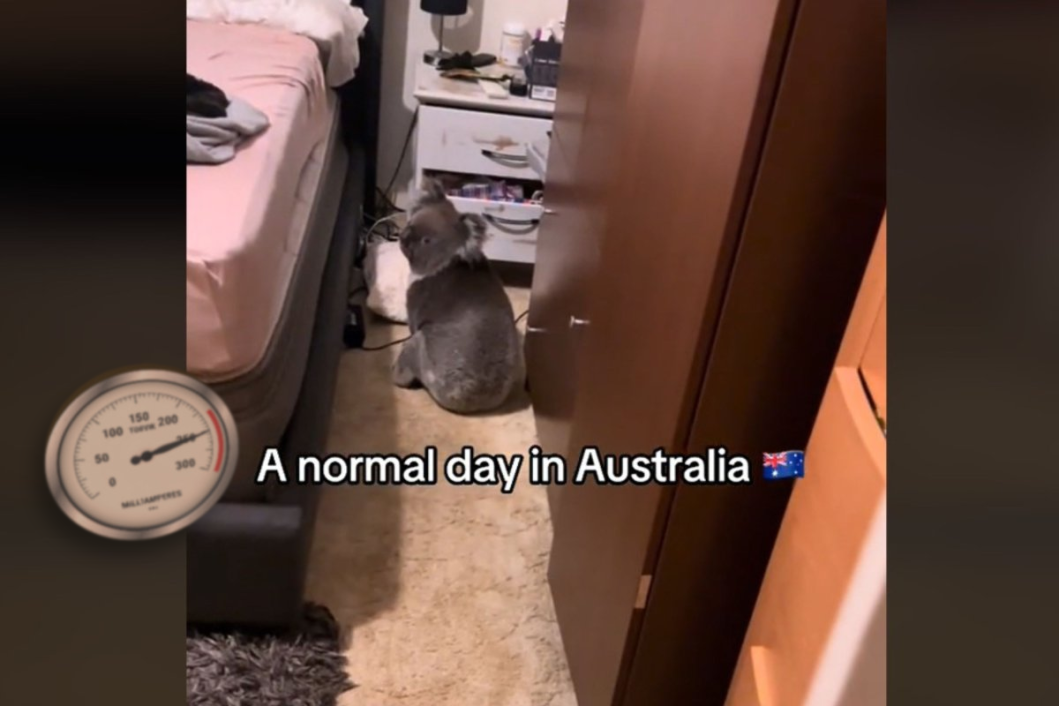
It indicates 250 mA
